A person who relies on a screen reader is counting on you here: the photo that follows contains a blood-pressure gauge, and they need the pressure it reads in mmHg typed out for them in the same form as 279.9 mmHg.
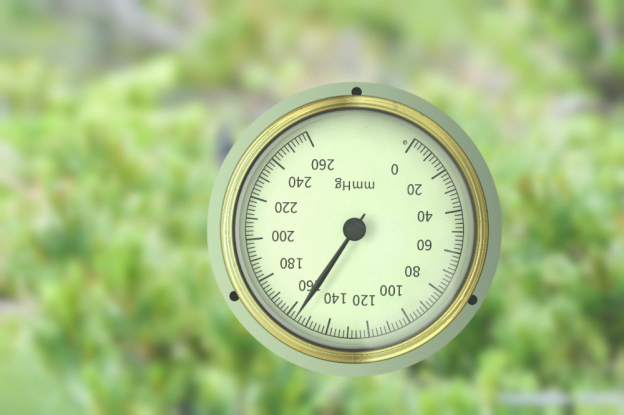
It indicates 156 mmHg
